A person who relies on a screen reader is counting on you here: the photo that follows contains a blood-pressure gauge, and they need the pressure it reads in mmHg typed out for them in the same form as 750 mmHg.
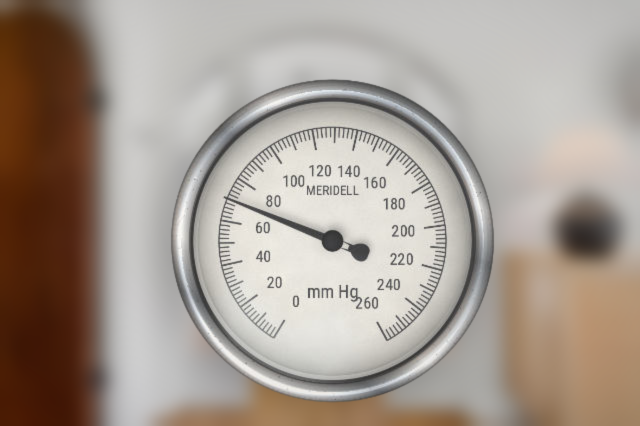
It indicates 70 mmHg
